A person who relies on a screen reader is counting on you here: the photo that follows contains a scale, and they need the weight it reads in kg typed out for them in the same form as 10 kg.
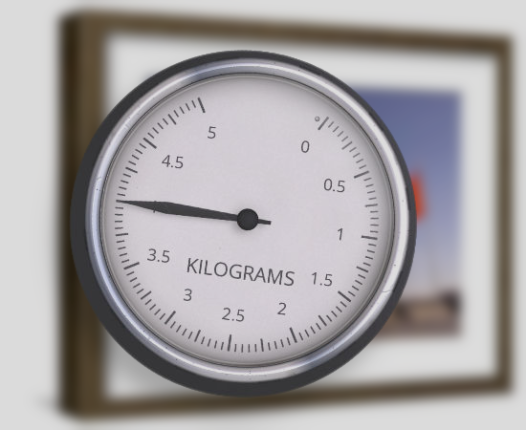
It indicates 4 kg
